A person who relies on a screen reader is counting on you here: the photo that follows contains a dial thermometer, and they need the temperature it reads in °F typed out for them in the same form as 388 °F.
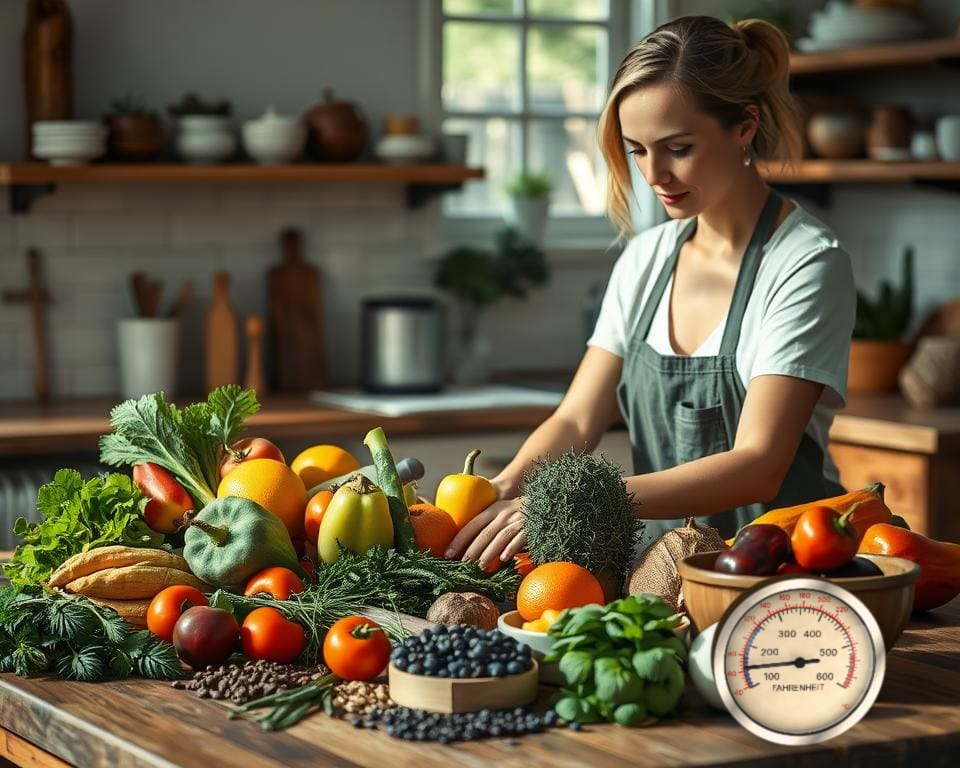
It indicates 150 °F
